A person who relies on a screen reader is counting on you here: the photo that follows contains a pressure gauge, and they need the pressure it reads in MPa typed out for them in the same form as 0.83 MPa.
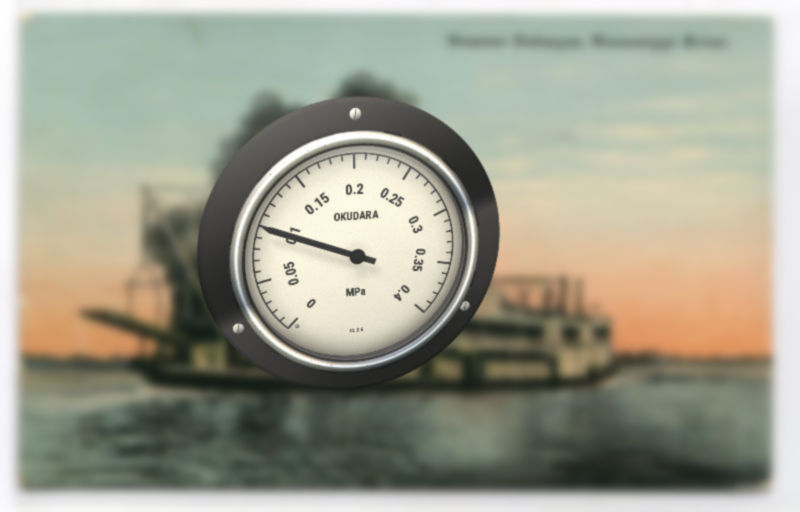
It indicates 0.1 MPa
